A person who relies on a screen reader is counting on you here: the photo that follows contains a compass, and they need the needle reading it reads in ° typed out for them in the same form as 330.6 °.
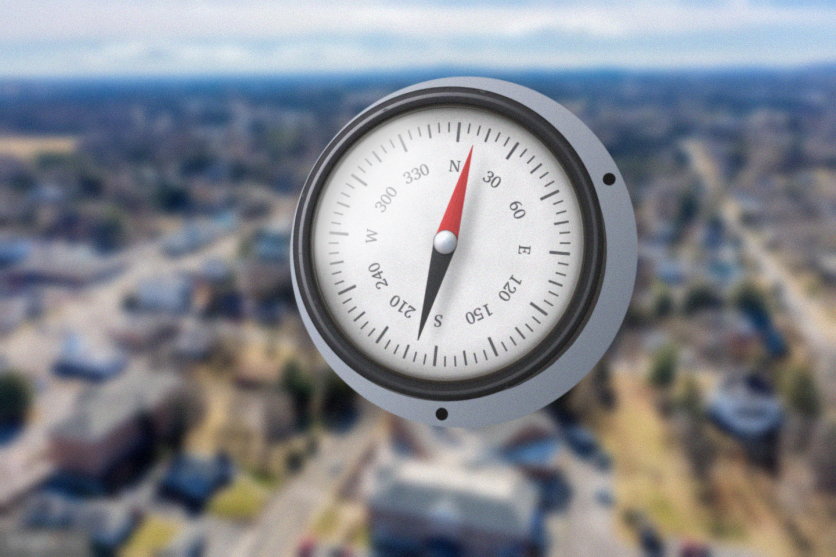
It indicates 10 °
